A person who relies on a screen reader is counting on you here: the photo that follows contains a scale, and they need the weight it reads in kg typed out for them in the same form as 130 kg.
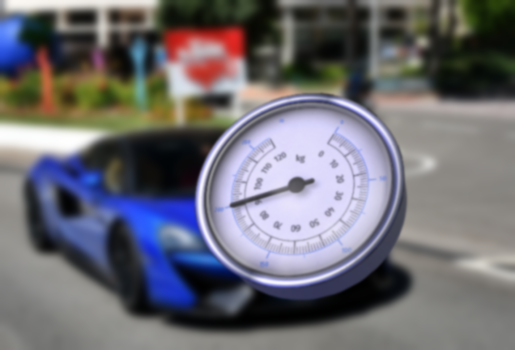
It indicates 90 kg
